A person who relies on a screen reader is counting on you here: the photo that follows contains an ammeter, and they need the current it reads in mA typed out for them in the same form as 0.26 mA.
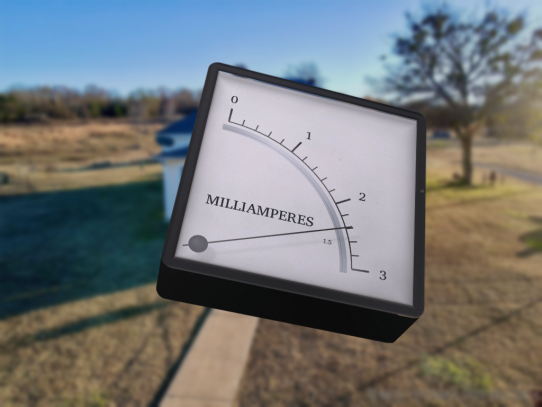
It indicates 2.4 mA
